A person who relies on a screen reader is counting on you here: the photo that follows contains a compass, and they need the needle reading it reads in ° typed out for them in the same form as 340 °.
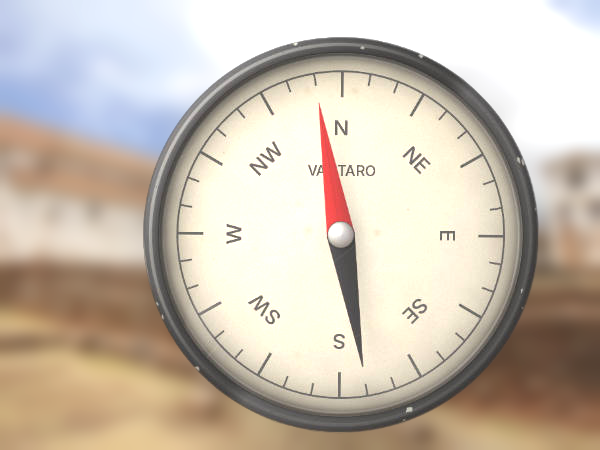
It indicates 350 °
